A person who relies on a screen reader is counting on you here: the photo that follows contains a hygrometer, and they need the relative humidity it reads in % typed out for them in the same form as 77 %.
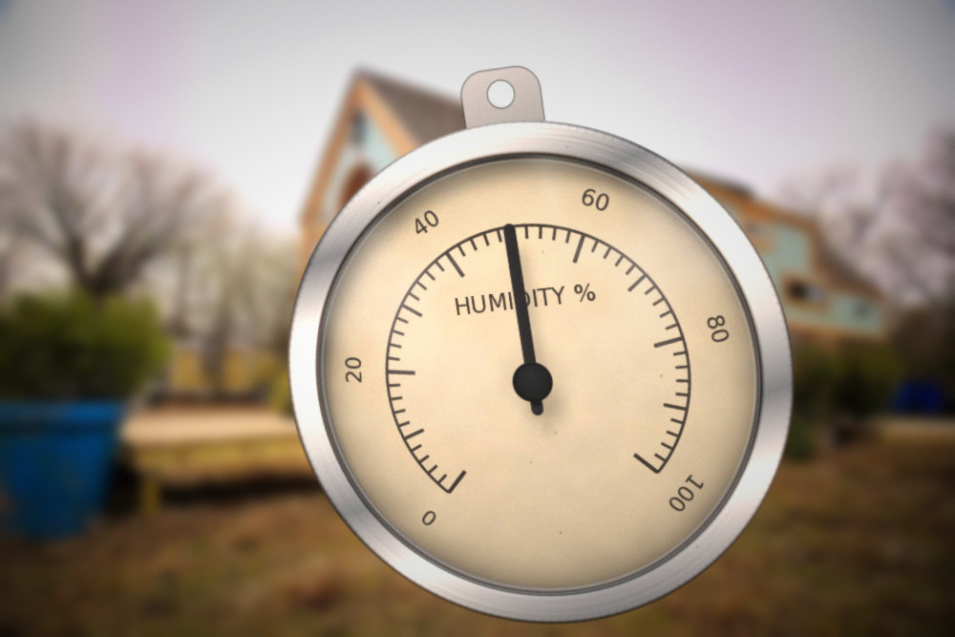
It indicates 50 %
